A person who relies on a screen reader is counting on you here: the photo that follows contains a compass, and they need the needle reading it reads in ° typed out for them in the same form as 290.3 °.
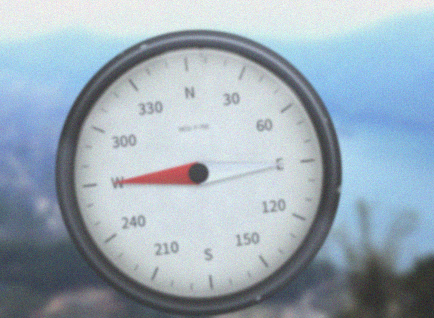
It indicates 270 °
